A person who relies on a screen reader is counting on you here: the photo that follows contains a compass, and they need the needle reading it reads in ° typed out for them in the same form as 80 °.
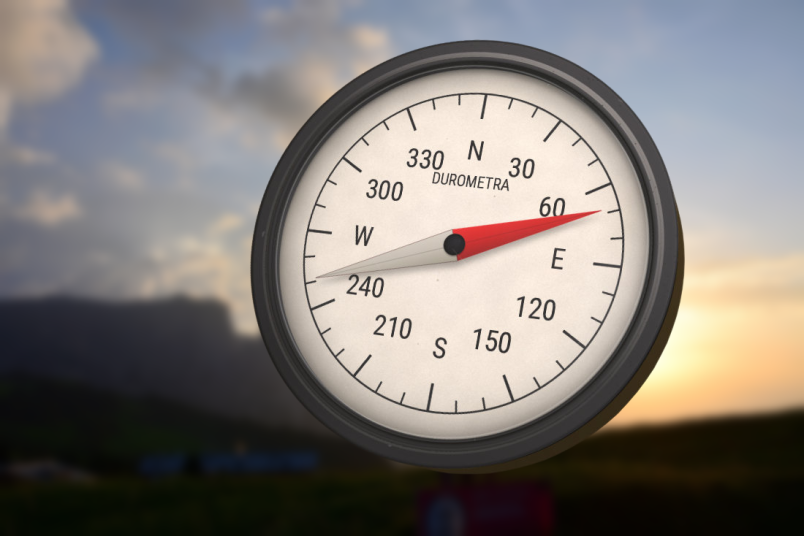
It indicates 70 °
